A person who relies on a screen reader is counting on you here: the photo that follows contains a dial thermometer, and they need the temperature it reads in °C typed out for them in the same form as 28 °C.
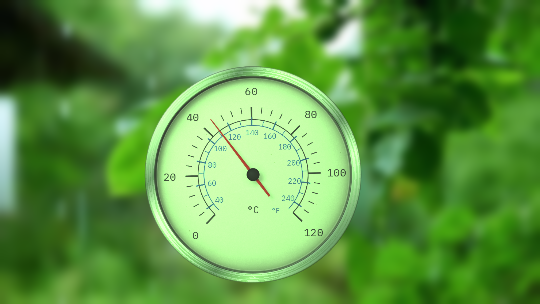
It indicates 44 °C
